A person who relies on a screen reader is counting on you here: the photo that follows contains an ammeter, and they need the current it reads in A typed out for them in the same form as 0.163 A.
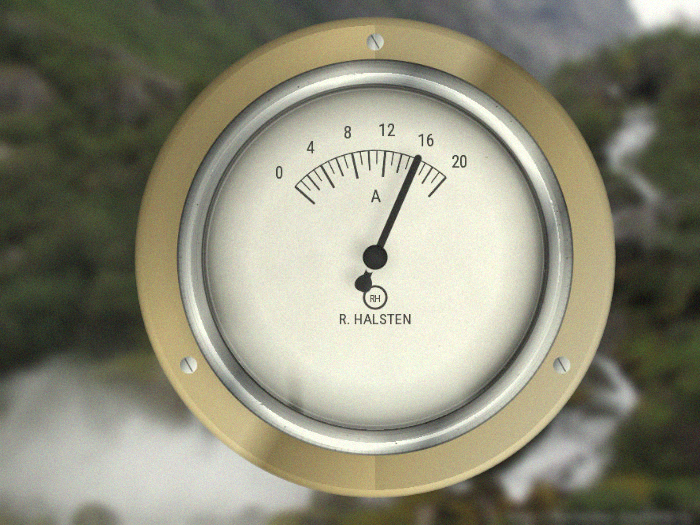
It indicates 16 A
